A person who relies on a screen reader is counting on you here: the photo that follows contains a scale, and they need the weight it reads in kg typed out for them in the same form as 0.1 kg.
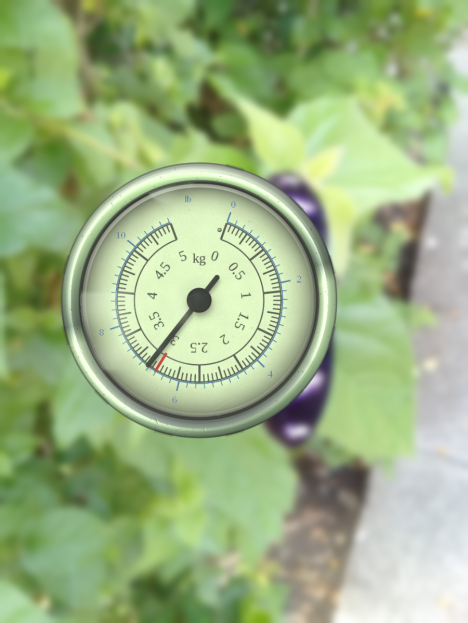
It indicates 3.1 kg
